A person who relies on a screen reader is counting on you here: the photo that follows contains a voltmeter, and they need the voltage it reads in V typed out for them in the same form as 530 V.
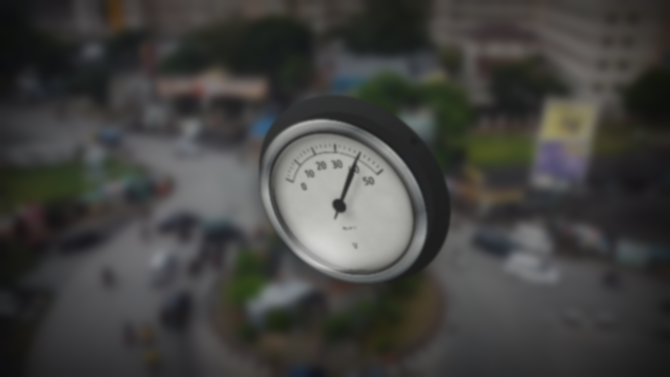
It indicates 40 V
